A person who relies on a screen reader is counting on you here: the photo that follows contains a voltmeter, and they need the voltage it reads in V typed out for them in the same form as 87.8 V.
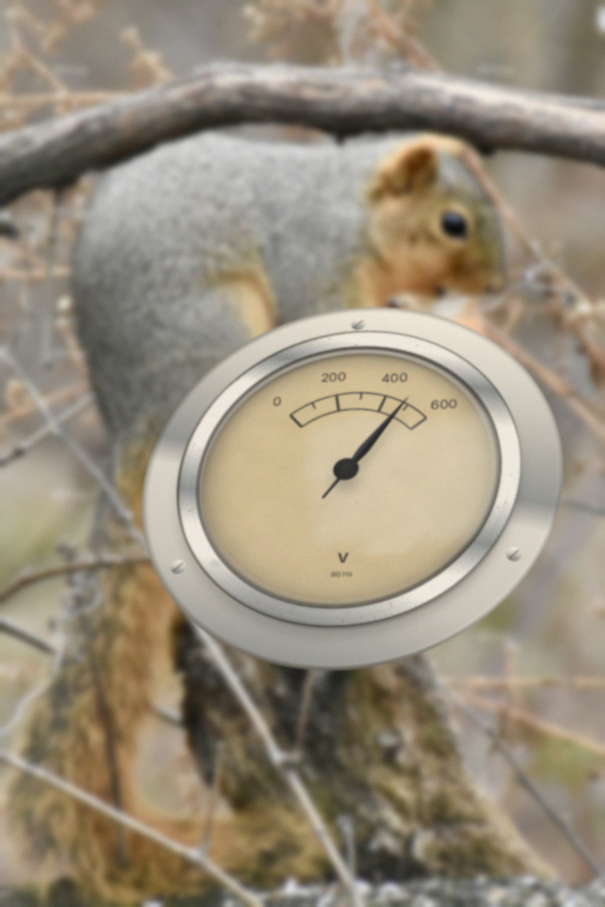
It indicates 500 V
